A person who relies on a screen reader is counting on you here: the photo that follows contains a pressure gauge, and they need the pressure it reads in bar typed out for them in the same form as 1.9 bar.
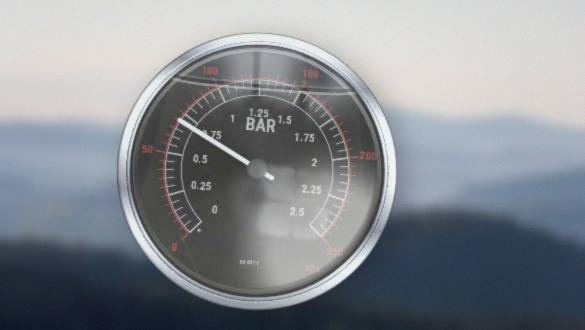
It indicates 0.7 bar
